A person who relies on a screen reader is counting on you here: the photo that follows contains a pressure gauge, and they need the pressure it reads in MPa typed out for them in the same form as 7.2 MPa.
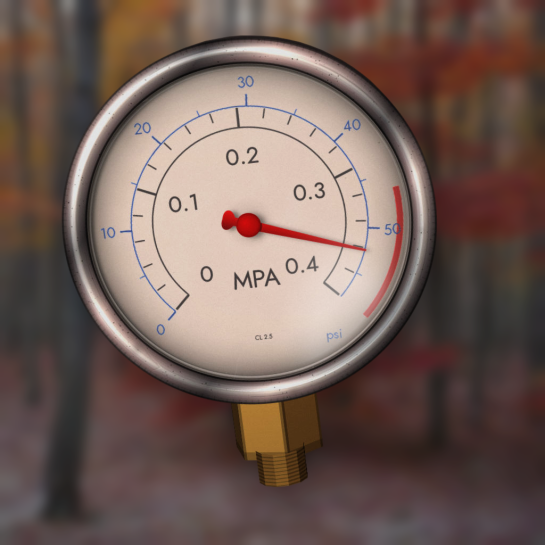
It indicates 0.36 MPa
